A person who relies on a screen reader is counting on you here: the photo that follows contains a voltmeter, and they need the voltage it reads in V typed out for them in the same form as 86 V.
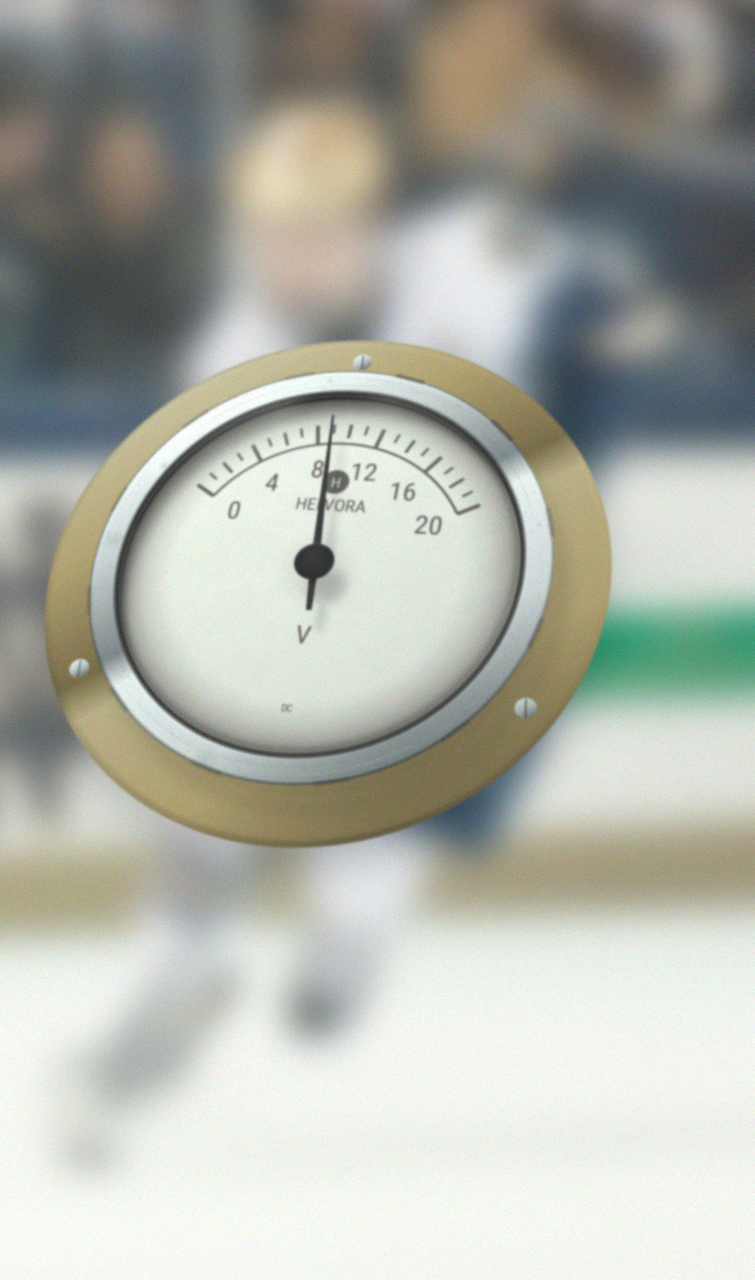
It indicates 9 V
